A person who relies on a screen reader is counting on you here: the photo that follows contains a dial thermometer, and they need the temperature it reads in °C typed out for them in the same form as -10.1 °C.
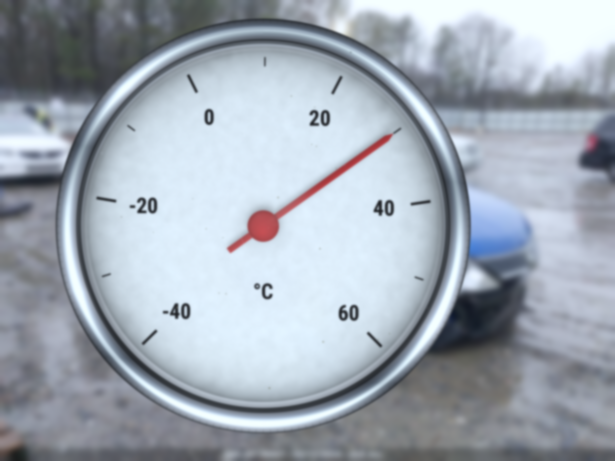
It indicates 30 °C
